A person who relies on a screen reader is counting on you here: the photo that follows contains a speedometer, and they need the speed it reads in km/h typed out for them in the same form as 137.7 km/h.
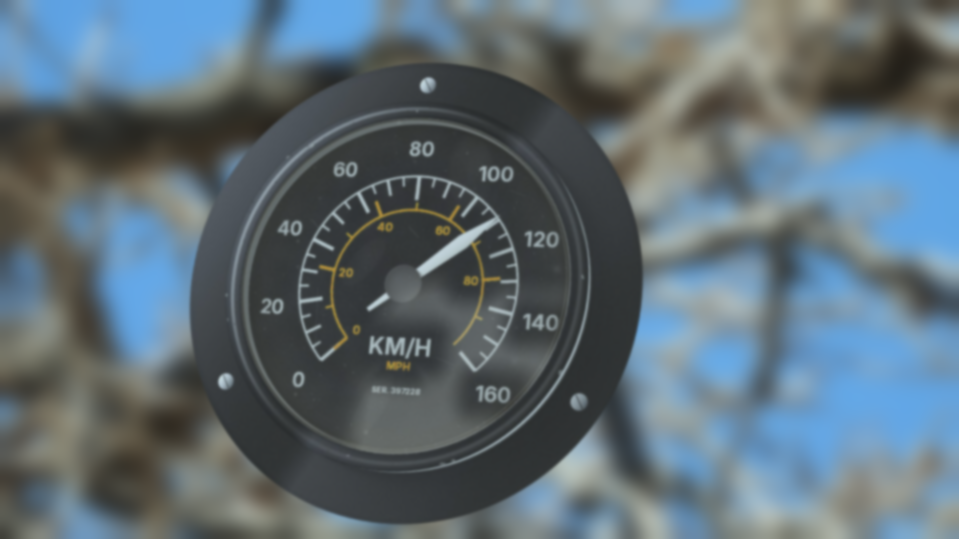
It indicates 110 km/h
